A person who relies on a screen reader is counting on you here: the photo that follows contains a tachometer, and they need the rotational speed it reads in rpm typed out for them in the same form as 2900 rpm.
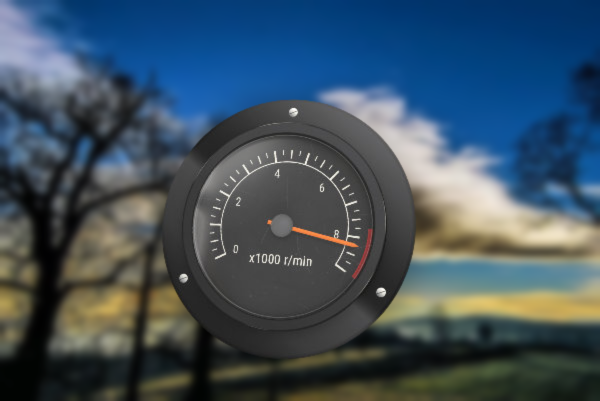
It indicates 8250 rpm
